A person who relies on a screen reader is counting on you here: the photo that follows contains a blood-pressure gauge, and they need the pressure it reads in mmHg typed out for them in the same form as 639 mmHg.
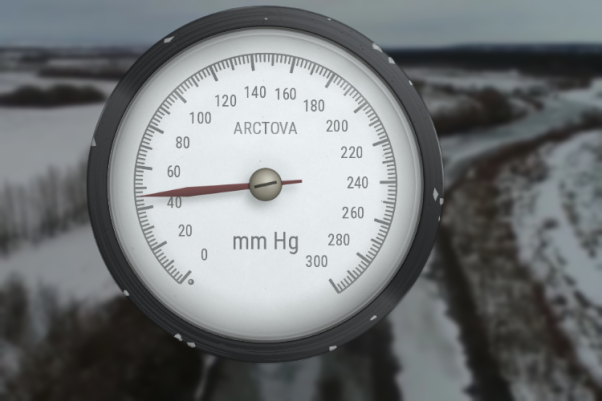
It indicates 46 mmHg
